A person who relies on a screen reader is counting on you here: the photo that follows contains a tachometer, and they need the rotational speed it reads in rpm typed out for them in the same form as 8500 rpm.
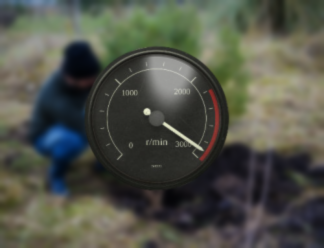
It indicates 2900 rpm
